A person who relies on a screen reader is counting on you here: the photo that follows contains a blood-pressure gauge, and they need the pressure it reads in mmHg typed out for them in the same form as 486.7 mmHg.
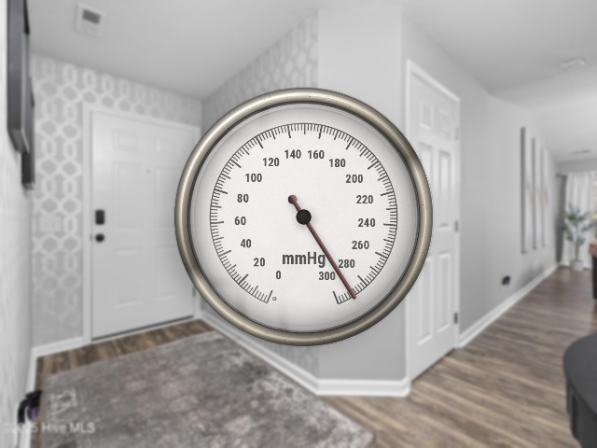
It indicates 290 mmHg
